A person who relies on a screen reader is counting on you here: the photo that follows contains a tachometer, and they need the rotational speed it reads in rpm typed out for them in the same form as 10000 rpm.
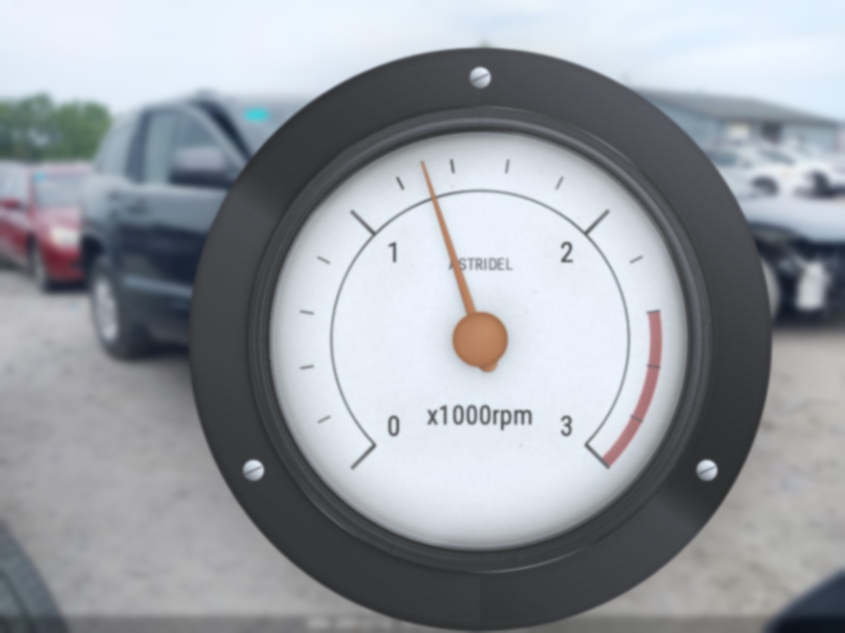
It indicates 1300 rpm
